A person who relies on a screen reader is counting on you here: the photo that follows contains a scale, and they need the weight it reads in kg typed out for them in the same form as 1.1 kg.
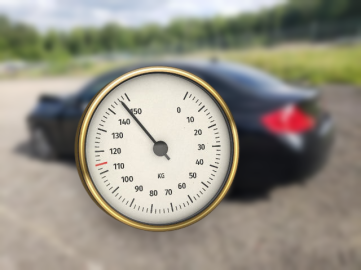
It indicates 146 kg
